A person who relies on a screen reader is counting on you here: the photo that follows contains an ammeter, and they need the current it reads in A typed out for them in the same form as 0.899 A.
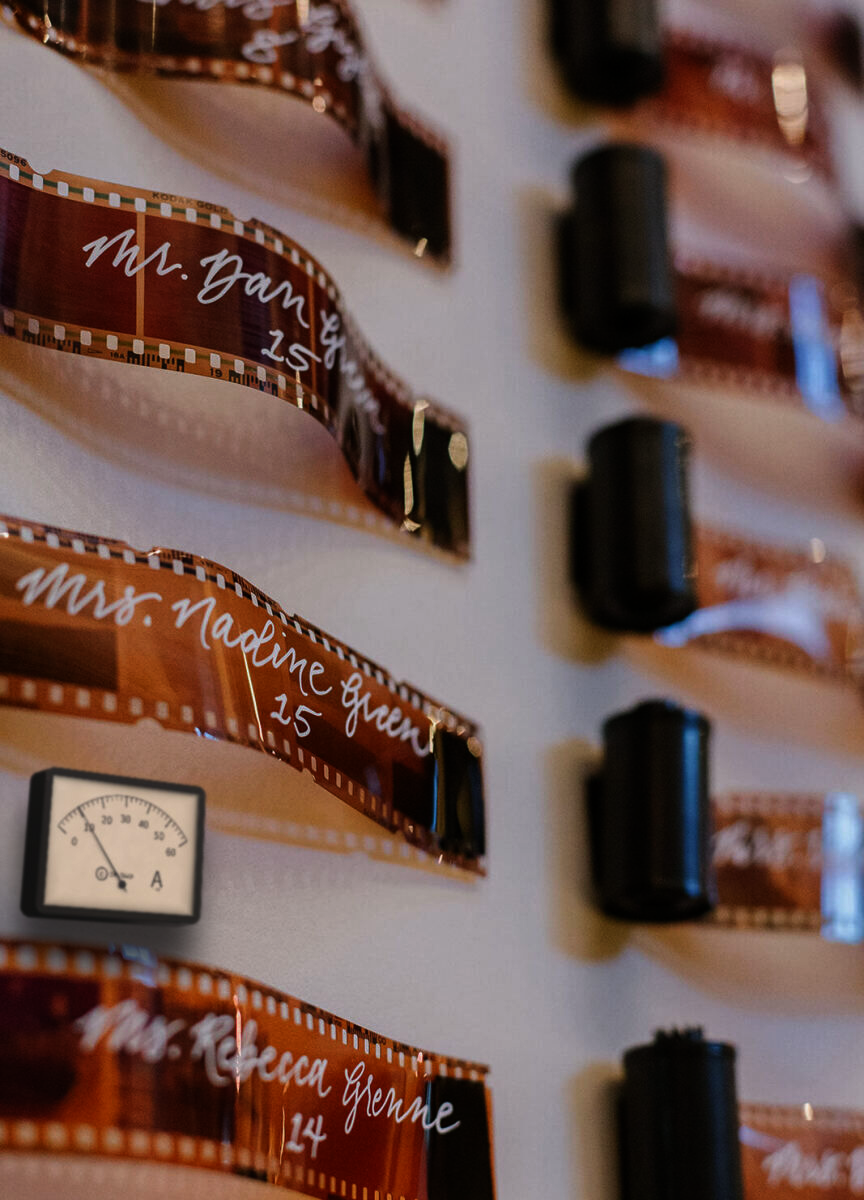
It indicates 10 A
